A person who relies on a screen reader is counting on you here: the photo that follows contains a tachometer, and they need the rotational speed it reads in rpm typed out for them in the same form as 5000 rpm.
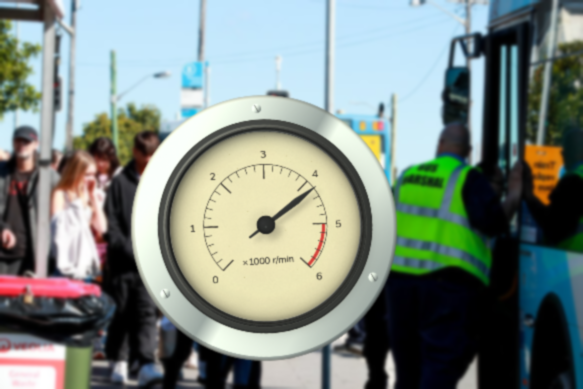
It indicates 4200 rpm
